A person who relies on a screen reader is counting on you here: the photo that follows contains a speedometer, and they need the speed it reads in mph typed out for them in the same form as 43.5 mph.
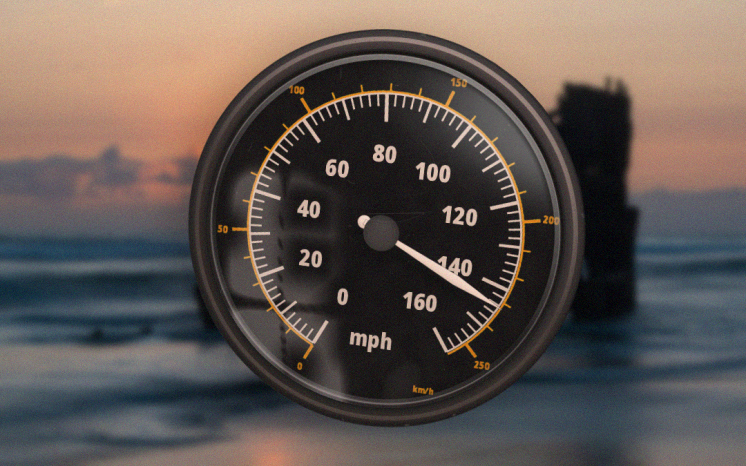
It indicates 144 mph
